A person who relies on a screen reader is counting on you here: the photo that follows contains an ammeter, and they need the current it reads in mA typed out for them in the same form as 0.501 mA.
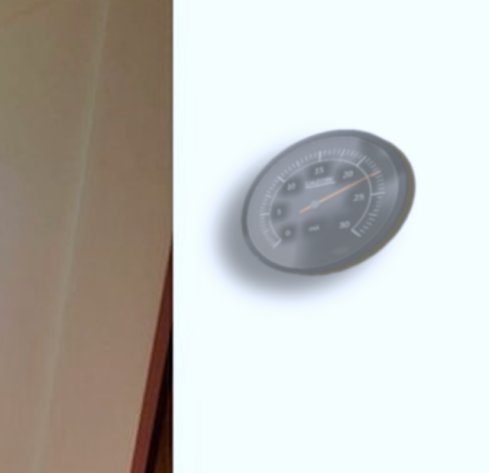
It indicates 22.5 mA
